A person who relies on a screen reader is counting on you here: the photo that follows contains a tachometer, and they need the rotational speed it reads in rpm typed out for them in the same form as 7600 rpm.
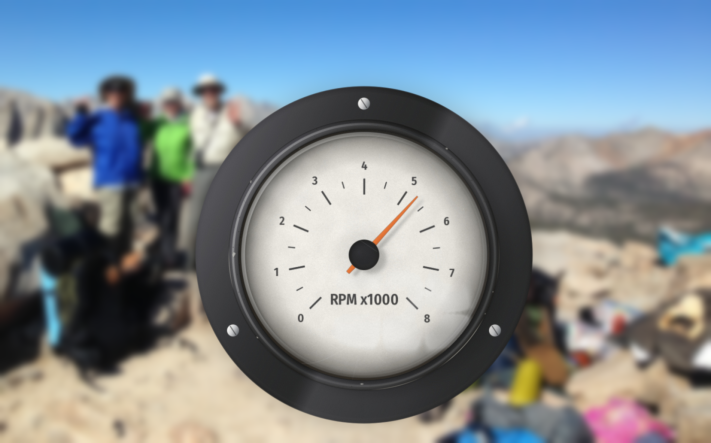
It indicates 5250 rpm
